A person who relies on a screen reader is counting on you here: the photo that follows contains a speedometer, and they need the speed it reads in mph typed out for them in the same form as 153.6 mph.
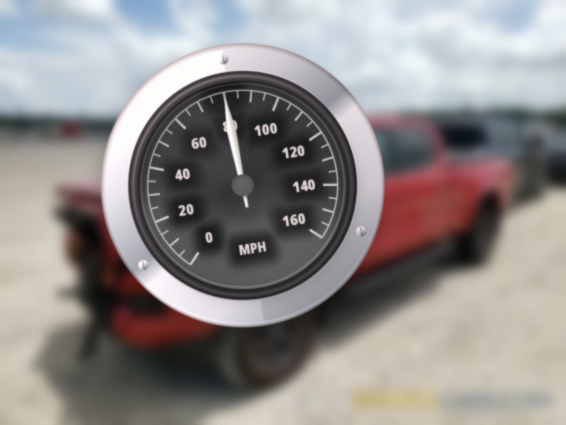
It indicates 80 mph
